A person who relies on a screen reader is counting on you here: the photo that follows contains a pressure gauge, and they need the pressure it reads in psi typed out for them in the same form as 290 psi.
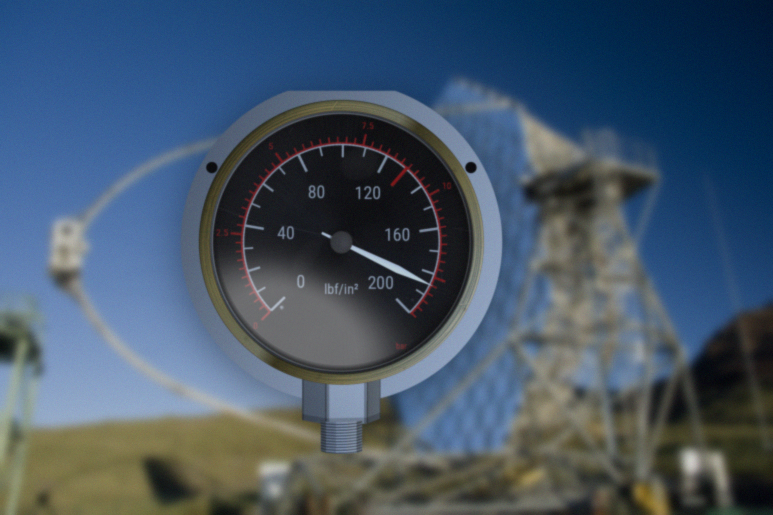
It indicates 185 psi
